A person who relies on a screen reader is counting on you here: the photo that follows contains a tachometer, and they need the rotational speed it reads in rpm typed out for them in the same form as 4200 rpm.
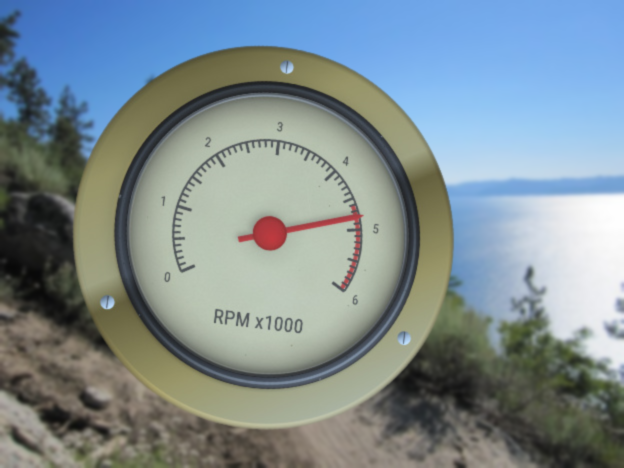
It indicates 4800 rpm
